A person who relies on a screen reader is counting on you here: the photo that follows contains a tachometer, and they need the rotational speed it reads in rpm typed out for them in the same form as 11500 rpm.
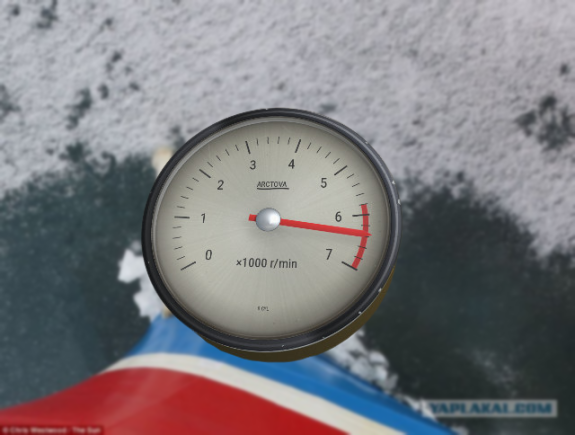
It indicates 6400 rpm
